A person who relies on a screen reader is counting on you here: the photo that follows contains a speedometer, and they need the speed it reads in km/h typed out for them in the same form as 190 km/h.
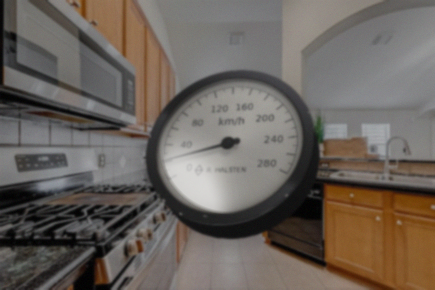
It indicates 20 km/h
